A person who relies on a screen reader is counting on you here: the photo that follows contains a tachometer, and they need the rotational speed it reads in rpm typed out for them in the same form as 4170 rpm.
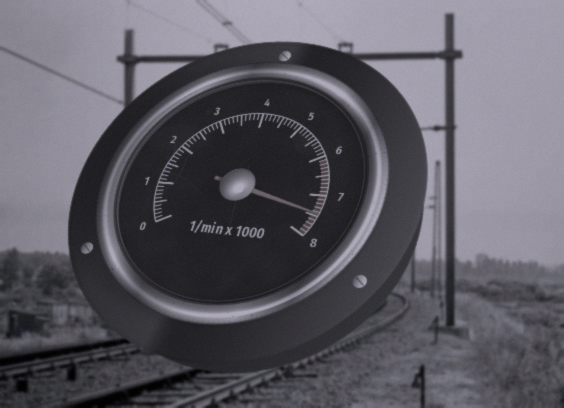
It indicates 7500 rpm
